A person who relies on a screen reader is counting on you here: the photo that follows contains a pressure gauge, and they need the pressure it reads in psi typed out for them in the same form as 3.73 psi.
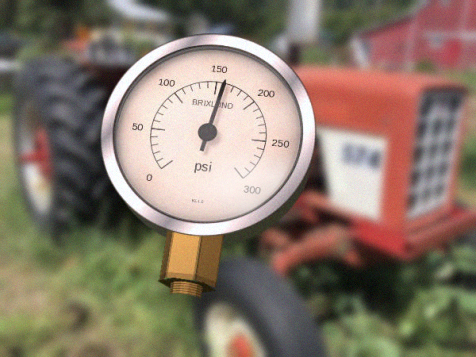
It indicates 160 psi
